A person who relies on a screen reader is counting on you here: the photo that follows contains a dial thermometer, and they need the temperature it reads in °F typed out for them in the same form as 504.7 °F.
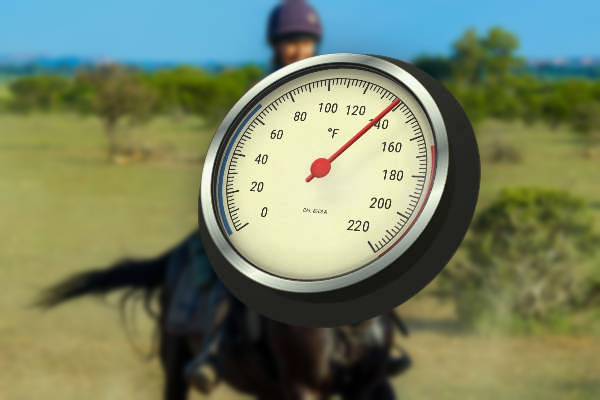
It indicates 140 °F
